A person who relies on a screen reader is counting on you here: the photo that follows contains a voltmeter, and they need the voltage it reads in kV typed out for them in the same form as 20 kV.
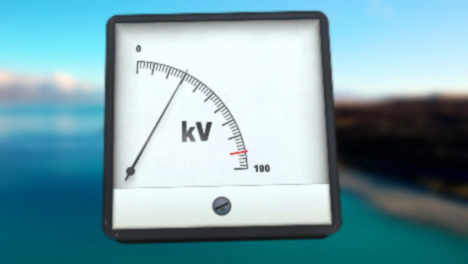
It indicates 30 kV
